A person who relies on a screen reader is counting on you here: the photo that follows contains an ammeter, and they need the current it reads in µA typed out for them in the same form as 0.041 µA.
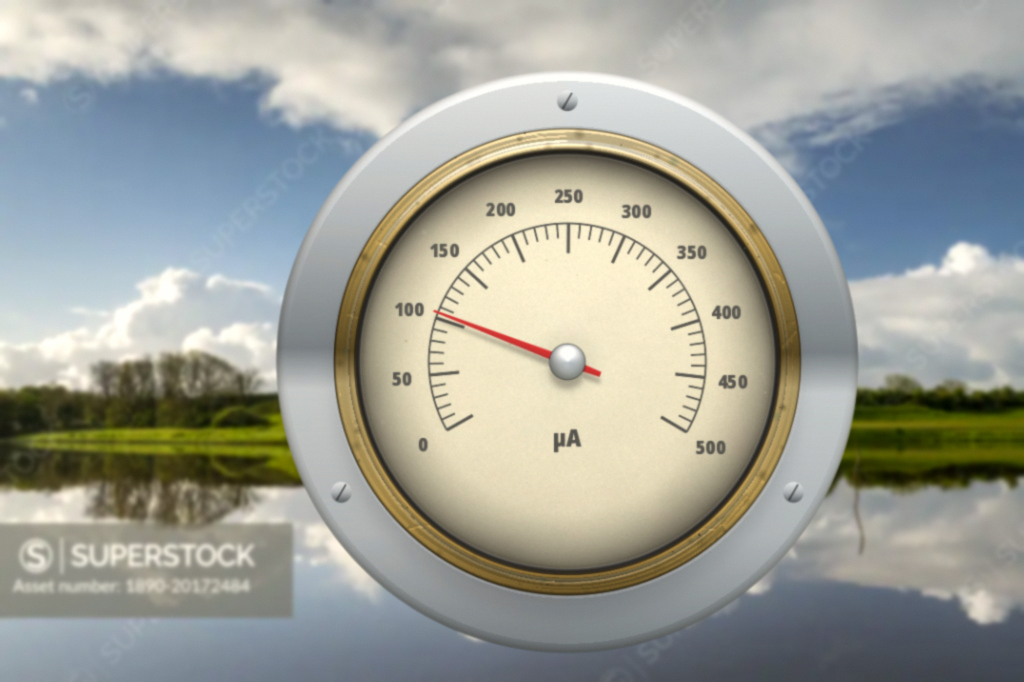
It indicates 105 µA
